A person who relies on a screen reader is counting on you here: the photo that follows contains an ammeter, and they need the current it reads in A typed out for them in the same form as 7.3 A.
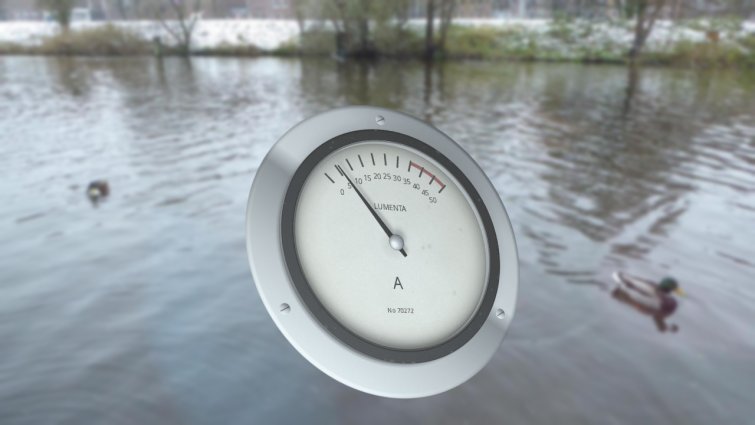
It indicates 5 A
